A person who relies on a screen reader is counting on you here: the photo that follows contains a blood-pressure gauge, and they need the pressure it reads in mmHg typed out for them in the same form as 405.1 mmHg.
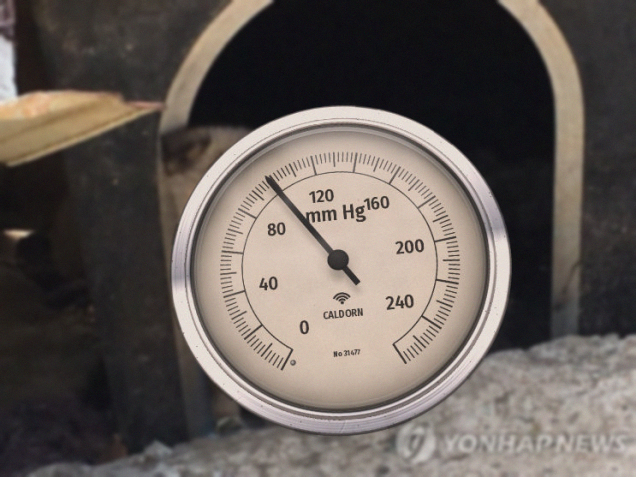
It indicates 98 mmHg
